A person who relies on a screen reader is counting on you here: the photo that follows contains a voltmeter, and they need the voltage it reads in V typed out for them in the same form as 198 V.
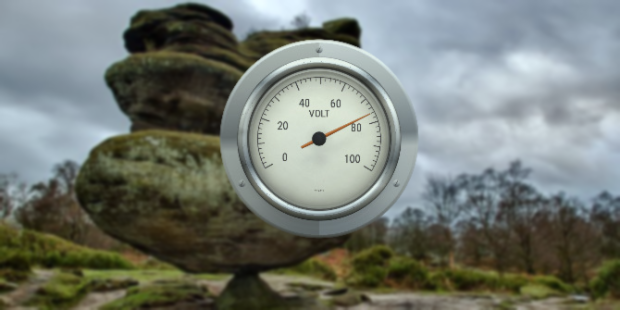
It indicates 76 V
